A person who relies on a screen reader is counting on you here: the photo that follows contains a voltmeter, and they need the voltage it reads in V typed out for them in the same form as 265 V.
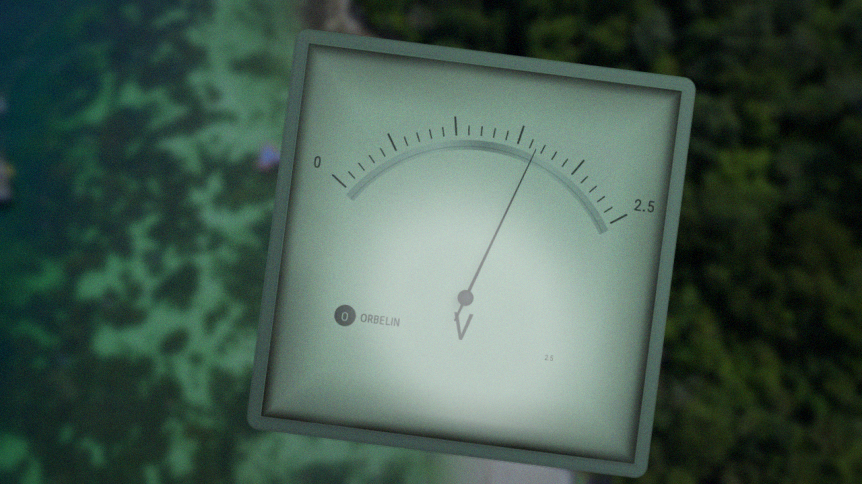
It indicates 1.65 V
